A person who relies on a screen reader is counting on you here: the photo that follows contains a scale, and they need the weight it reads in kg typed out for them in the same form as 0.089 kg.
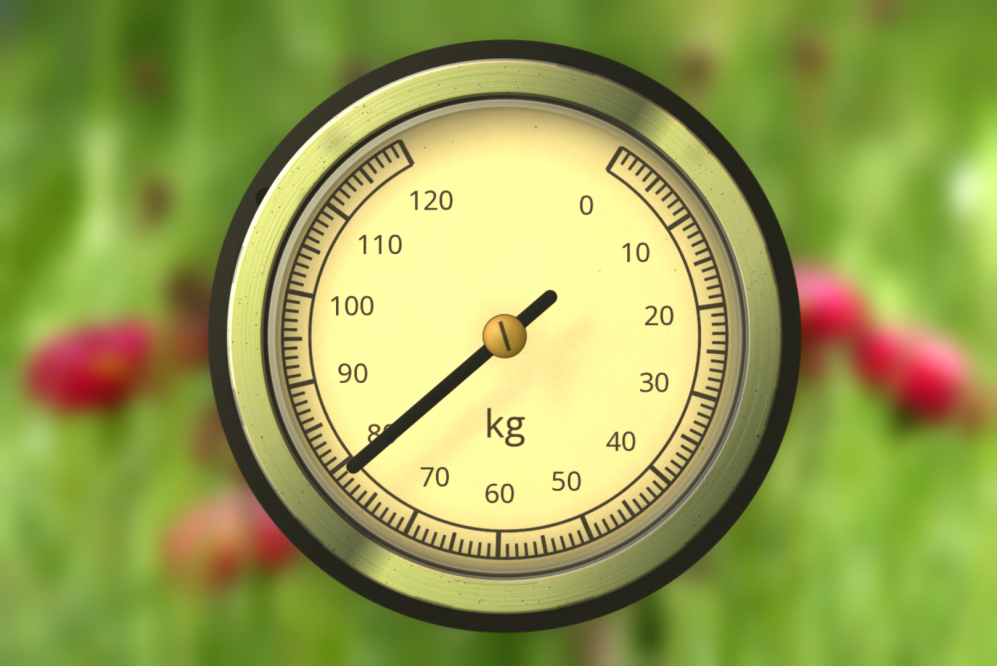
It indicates 79 kg
